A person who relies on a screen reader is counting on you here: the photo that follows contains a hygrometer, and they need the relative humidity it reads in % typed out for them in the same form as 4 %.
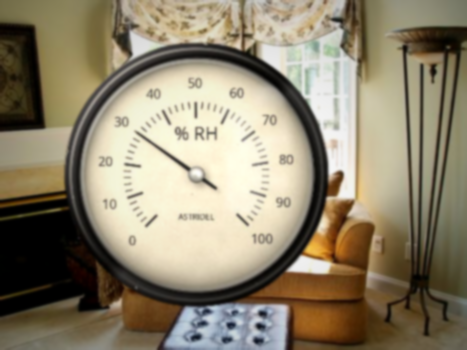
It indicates 30 %
